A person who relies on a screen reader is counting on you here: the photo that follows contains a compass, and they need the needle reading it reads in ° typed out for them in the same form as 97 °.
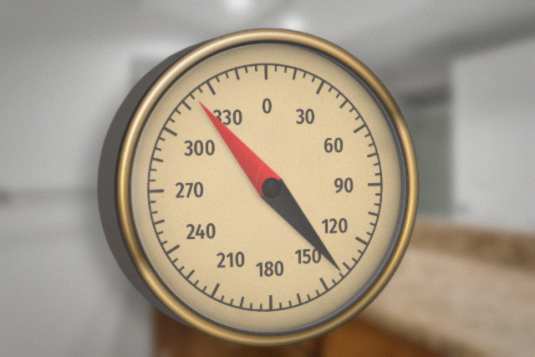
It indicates 320 °
